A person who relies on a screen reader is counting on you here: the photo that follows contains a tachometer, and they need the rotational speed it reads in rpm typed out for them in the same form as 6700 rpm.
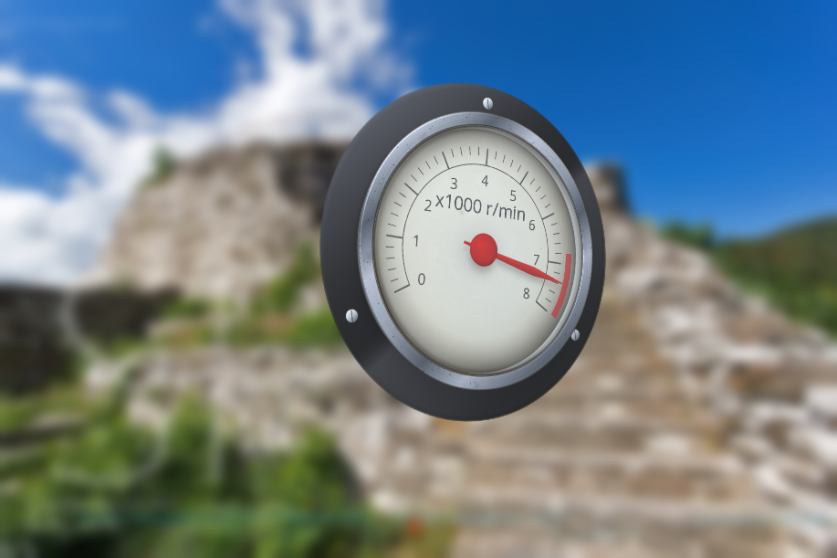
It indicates 7400 rpm
